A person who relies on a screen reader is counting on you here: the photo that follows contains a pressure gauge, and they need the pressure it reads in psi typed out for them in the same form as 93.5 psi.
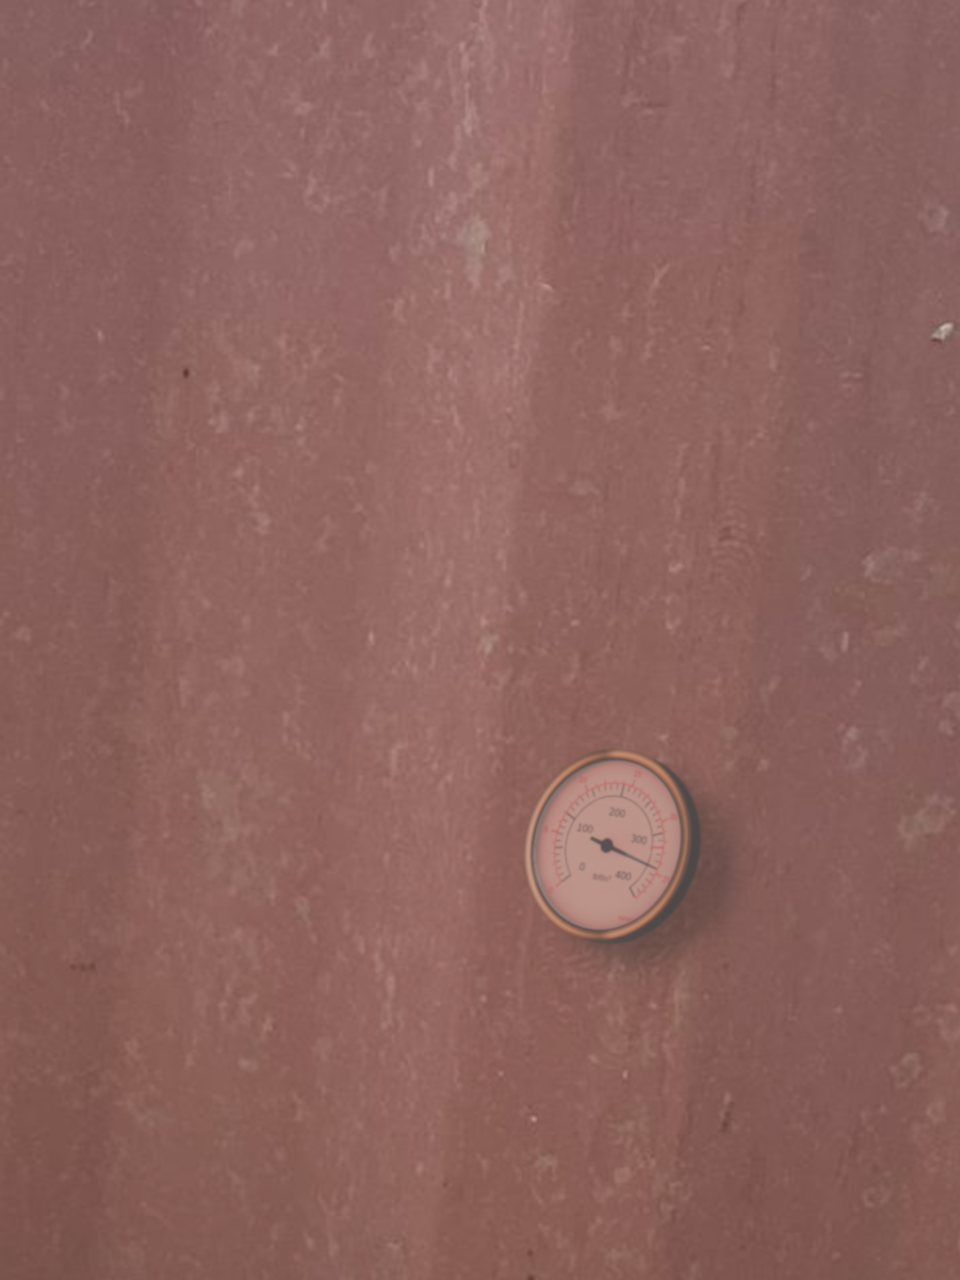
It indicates 350 psi
